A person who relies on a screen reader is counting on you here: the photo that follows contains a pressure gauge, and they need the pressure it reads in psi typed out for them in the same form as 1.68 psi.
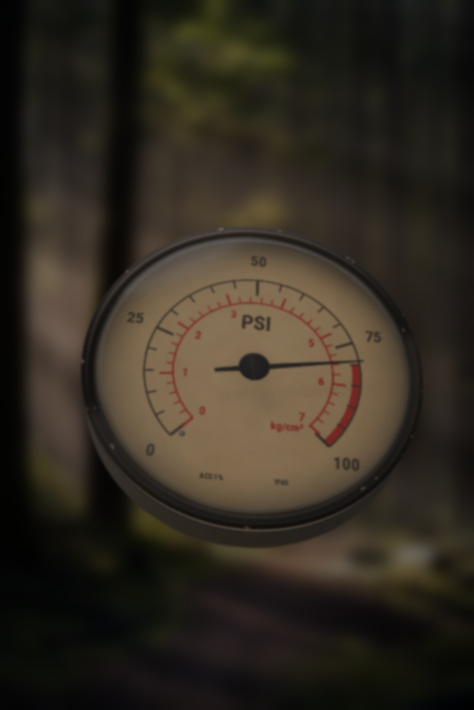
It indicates 80 psi
